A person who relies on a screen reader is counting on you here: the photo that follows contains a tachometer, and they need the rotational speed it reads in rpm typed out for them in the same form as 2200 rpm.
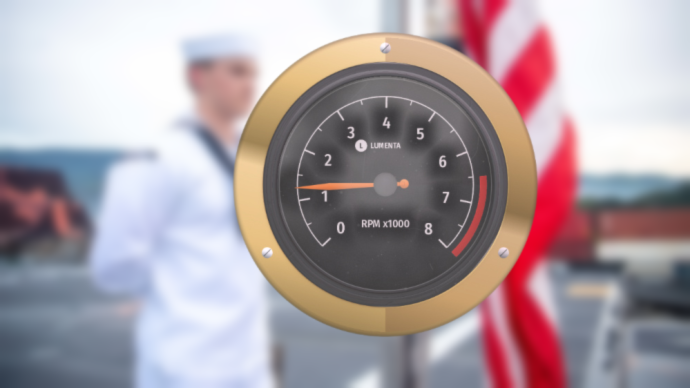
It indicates 1250 rpm
